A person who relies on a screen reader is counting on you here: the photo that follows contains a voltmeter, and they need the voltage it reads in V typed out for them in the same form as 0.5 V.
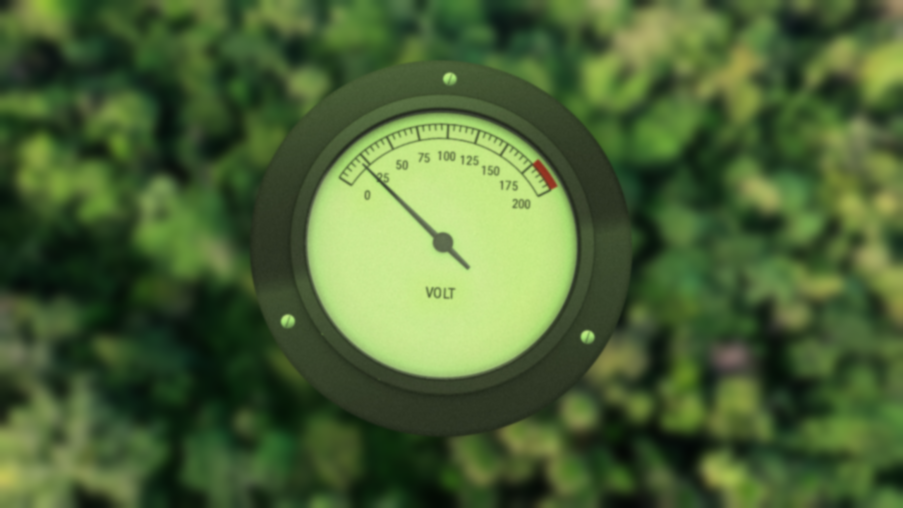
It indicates 20 V
